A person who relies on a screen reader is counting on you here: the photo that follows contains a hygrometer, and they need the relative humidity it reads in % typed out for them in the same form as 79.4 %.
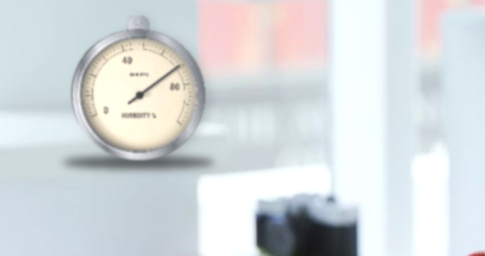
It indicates 70 %
